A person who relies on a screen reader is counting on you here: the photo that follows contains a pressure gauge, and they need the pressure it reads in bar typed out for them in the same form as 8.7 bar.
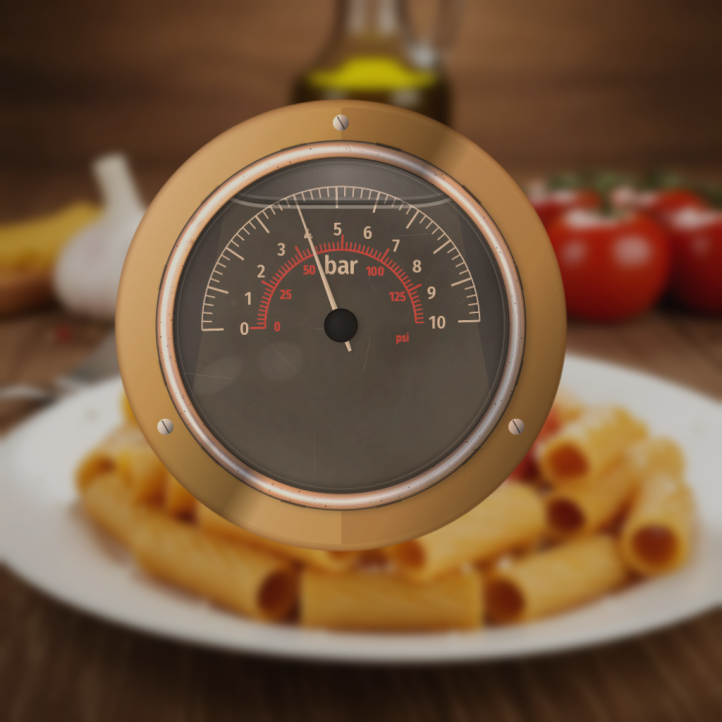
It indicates 4 bar
